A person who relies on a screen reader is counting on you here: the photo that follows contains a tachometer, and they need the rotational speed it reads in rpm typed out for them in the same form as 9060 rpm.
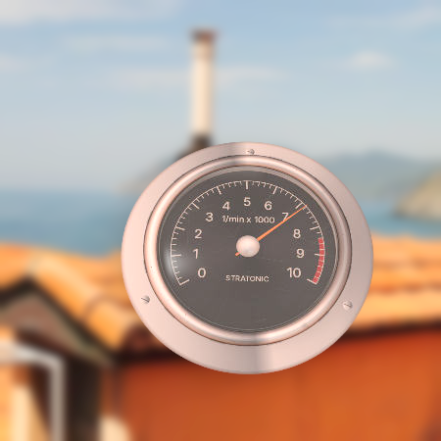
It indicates 7200 rpm
